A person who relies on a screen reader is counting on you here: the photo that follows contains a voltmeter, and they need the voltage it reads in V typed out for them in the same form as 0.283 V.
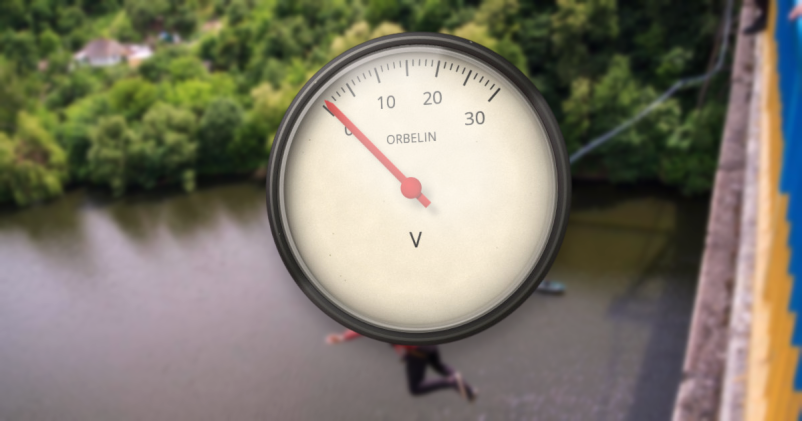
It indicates 1 V
